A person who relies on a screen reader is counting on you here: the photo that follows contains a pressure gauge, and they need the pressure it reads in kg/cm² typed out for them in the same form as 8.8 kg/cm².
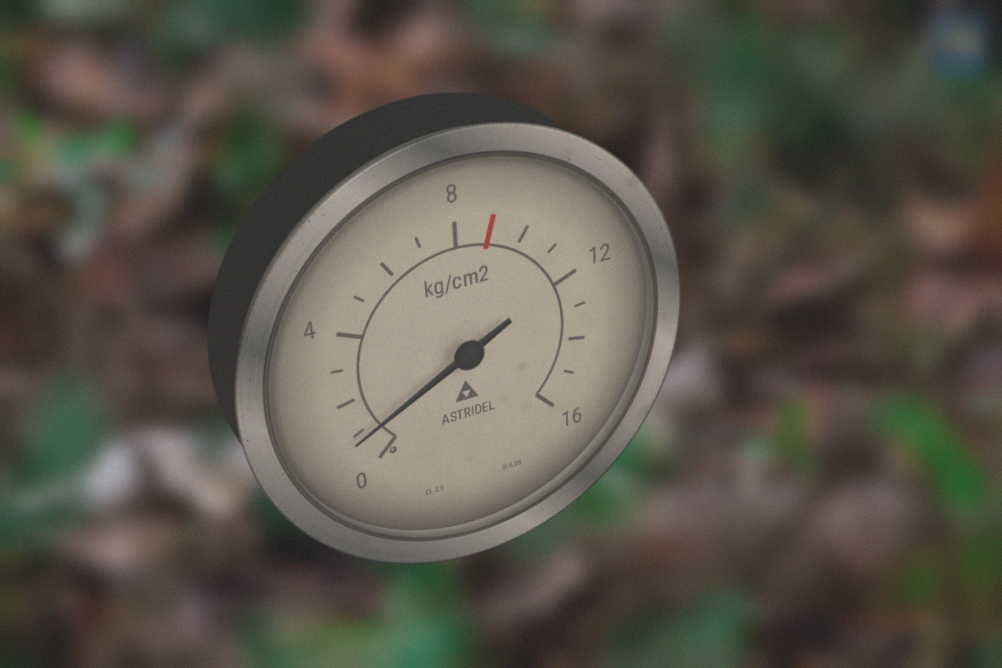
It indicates 1 kg/cm²
